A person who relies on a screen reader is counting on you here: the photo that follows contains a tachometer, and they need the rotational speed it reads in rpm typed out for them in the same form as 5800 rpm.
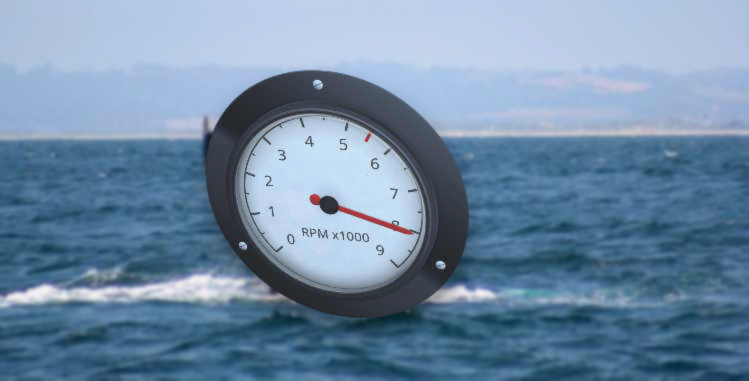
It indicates 8000 rpm
